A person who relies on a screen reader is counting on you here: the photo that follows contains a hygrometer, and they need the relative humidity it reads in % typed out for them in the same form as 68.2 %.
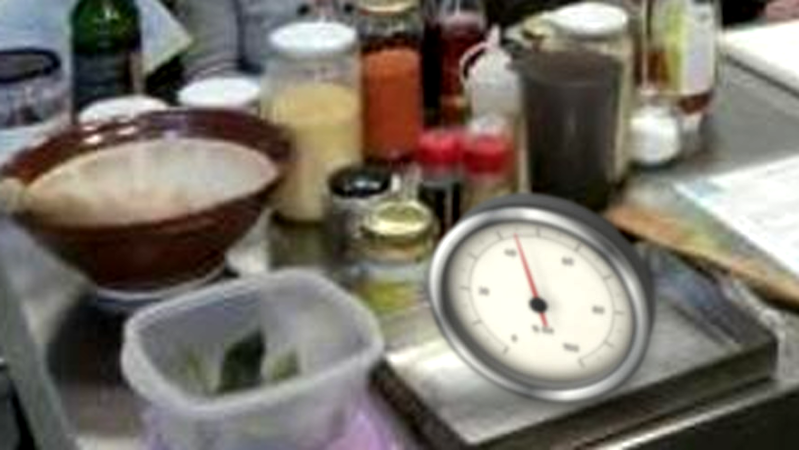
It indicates 45 %
